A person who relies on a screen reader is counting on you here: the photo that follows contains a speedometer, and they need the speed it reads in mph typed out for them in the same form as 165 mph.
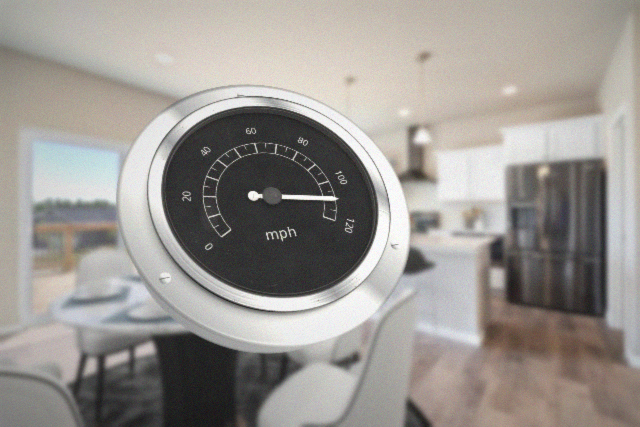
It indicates 110 mph
